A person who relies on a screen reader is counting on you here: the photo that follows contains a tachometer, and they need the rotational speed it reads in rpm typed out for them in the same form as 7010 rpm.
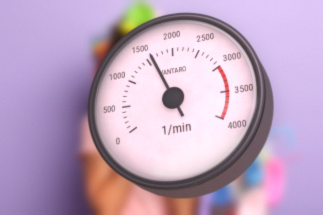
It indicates 1600 rpm
